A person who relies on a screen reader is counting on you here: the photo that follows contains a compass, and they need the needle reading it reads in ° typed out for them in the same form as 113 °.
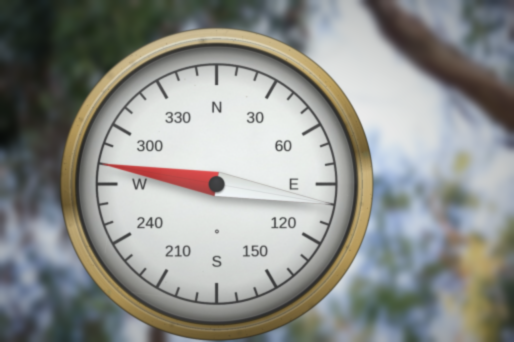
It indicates 280 °
